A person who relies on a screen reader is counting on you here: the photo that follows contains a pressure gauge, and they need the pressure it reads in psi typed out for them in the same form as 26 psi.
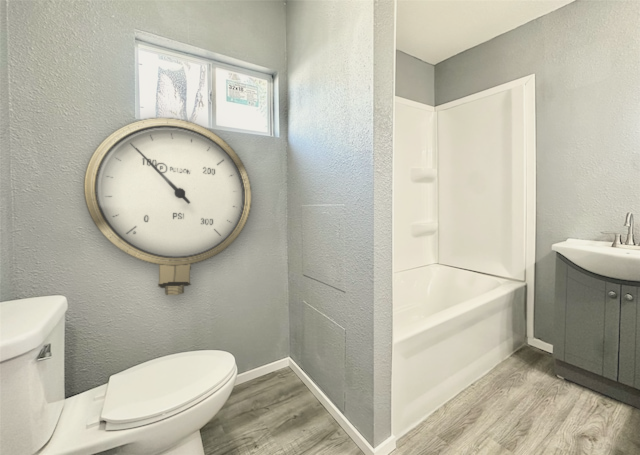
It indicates 100 psi
